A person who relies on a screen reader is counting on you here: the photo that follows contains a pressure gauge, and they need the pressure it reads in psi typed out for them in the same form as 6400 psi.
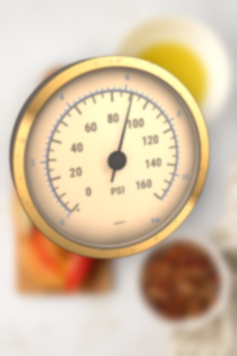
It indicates 90 psi
